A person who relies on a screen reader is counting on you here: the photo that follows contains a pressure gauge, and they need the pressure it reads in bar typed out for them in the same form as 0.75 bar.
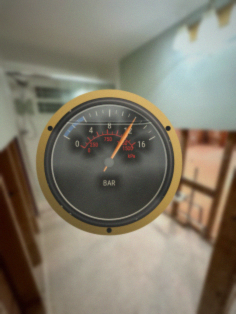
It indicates 12 bar
